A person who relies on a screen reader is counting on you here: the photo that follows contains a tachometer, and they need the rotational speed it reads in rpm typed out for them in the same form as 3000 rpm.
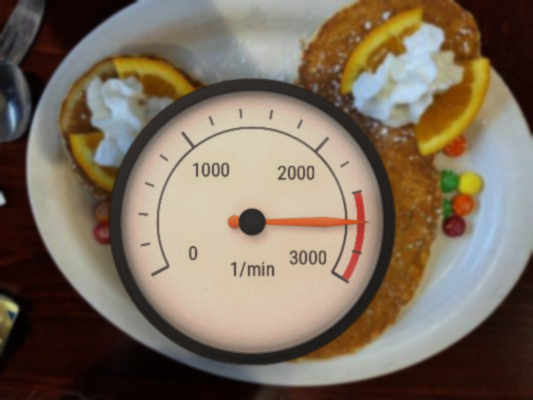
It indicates 2600 rpm
